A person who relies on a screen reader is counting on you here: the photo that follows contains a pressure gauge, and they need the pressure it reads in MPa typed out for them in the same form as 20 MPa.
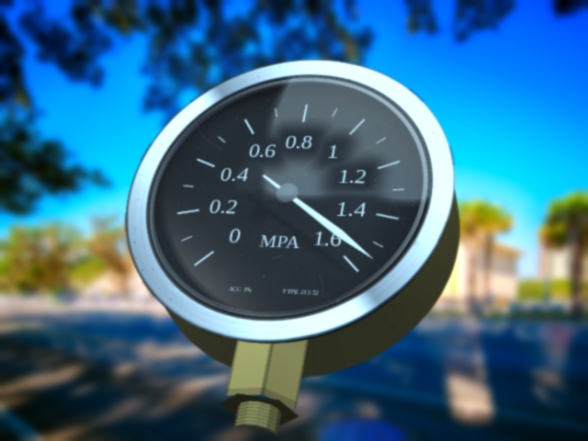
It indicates 1.55 MPa
